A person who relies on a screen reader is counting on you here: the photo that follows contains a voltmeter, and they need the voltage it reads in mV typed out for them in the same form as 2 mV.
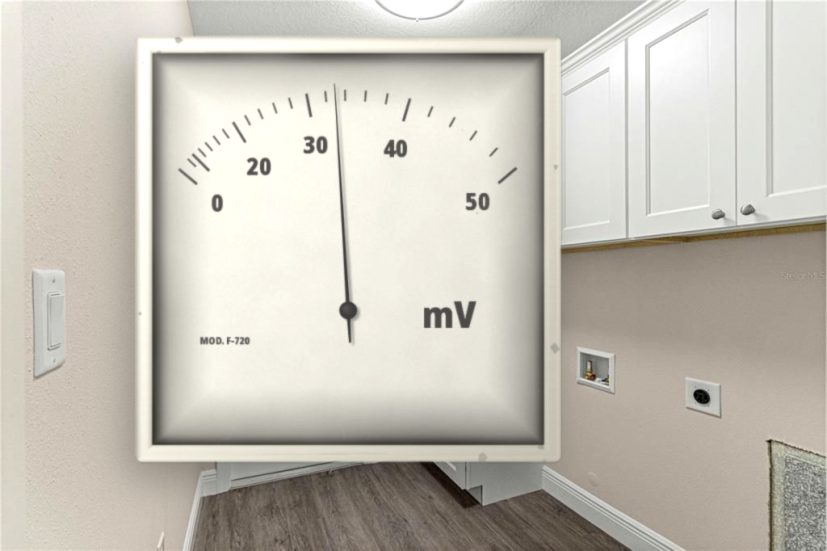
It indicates 33 mV
